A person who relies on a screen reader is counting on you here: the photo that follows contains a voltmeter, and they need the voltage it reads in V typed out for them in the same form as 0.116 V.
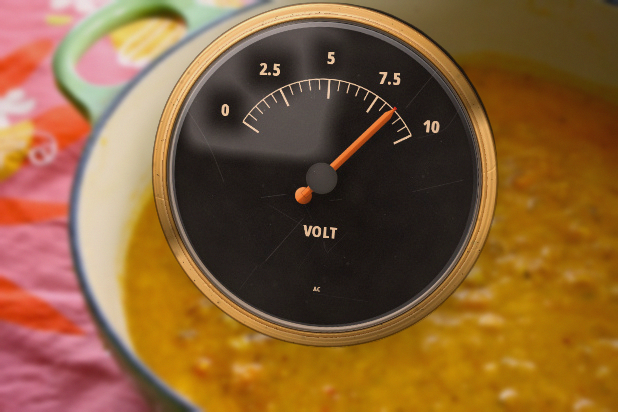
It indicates 8.5 V
